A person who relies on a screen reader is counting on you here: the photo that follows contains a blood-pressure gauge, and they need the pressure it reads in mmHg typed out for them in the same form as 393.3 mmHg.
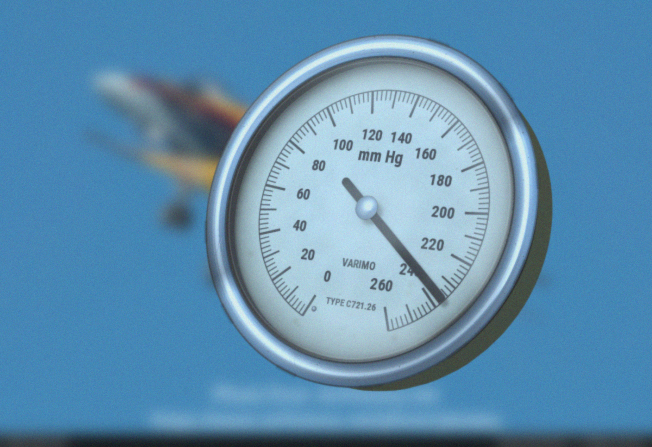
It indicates 236 mmHg
